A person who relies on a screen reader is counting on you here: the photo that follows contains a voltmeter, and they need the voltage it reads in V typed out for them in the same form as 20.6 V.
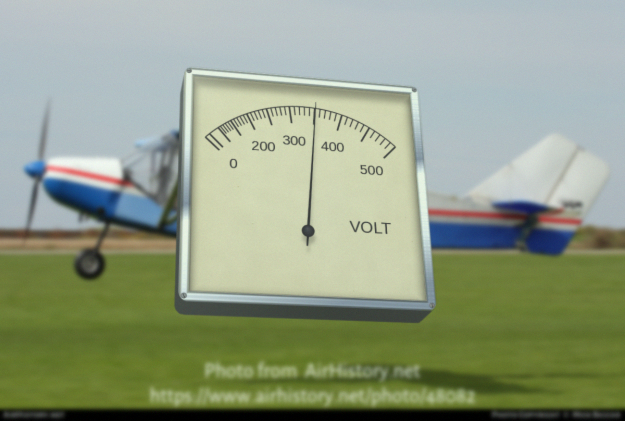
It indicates 350 V
